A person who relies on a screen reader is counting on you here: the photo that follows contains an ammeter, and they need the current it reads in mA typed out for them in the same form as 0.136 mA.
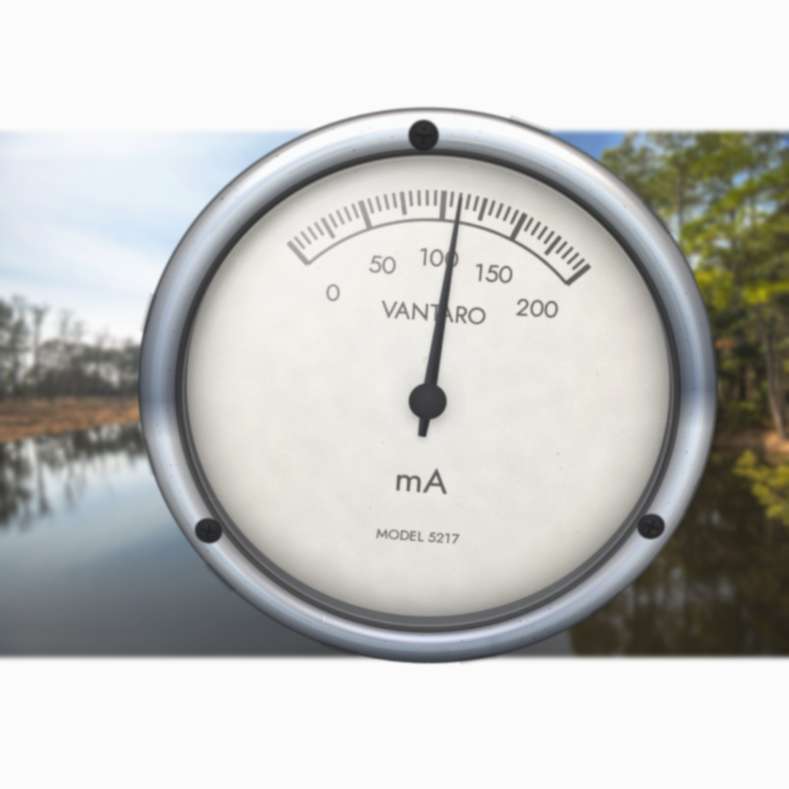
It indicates 110 mA
